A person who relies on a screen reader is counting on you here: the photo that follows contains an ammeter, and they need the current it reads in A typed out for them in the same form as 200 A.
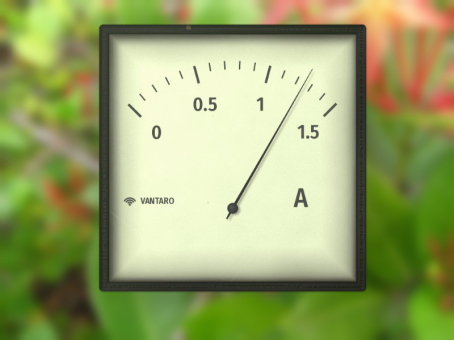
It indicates 1.25 A
